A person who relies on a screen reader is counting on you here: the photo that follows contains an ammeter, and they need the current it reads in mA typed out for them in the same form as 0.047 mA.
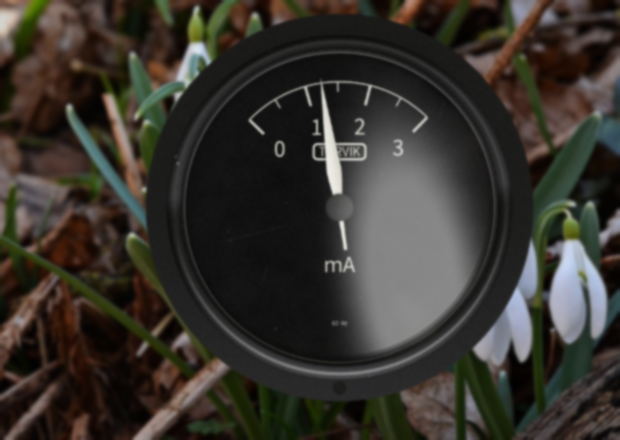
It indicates 1.25 mA
